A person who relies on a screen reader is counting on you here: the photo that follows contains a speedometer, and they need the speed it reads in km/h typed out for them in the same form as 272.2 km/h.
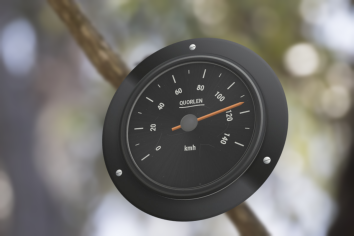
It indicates 115 km/h
